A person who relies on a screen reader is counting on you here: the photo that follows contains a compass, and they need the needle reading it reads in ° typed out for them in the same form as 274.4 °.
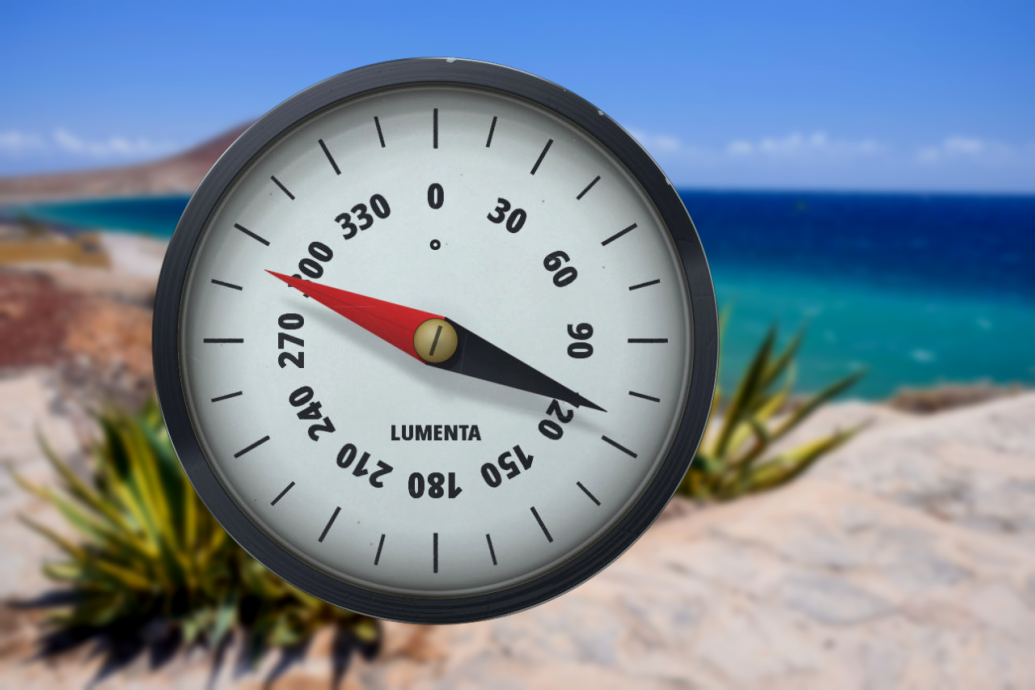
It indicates 292.5 °
